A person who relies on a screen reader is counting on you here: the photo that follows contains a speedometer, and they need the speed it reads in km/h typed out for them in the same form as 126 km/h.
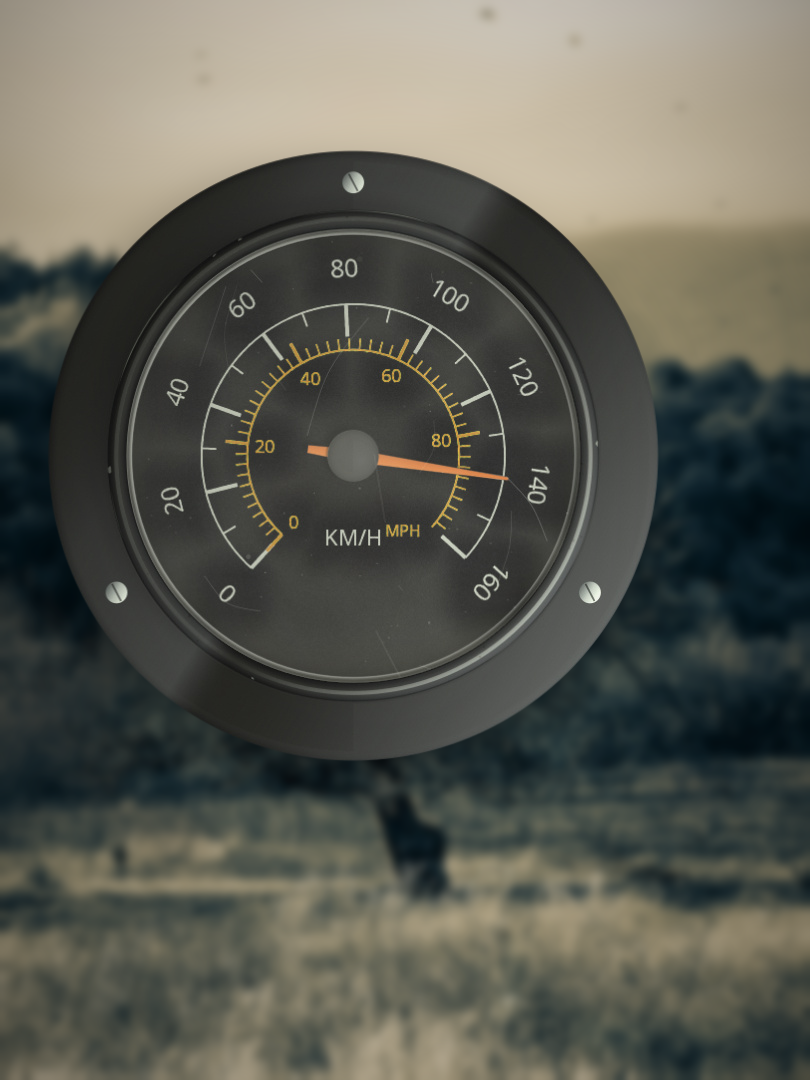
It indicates 140 km/h
